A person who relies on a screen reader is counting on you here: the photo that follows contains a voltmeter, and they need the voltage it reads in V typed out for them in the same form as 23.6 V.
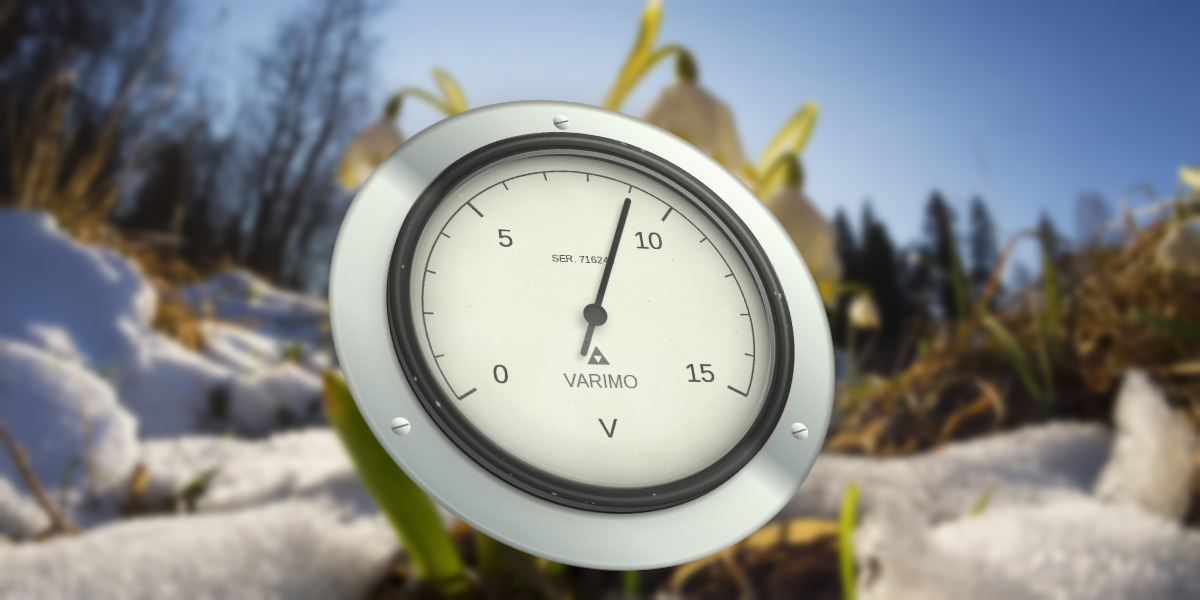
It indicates 9 V
